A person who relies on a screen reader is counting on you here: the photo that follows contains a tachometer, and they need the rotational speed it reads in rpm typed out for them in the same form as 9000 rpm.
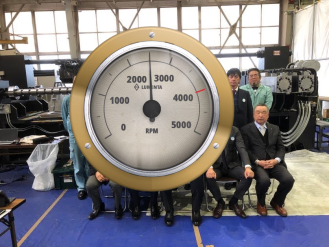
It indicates 2500 rpm
